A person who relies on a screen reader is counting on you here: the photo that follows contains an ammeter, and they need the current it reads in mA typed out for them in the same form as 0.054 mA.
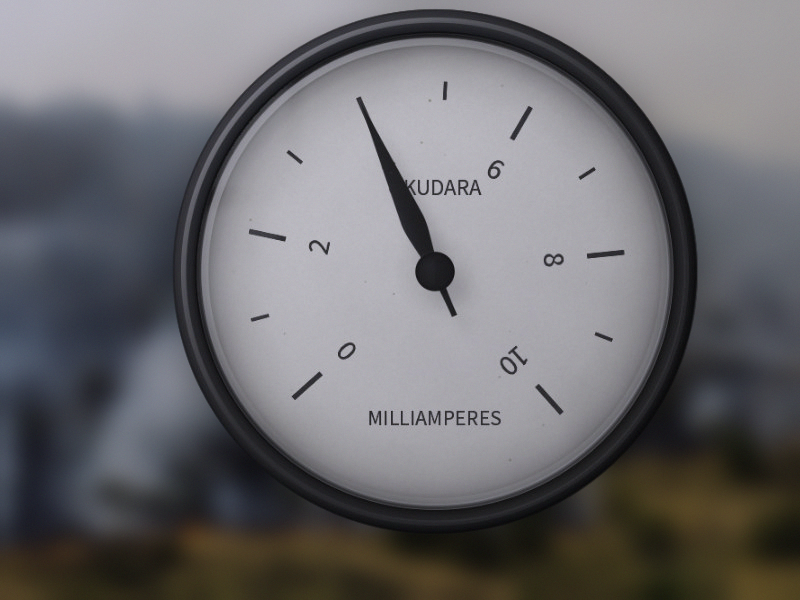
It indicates 4 mA
